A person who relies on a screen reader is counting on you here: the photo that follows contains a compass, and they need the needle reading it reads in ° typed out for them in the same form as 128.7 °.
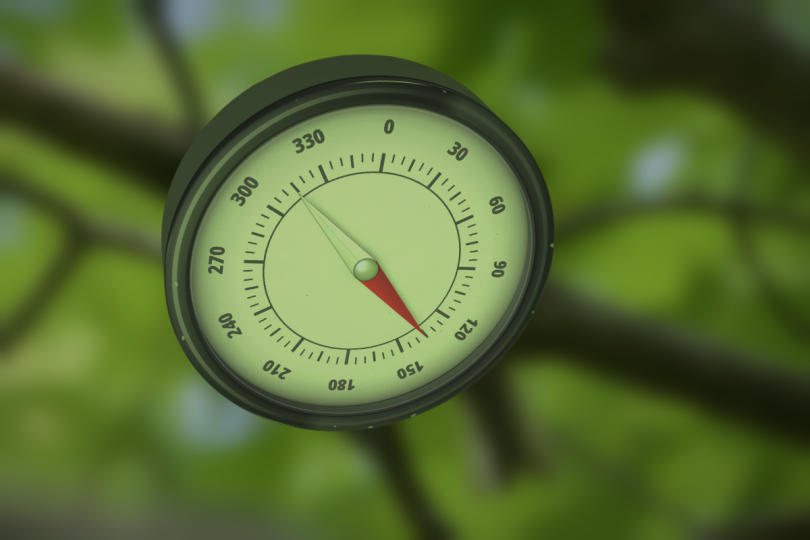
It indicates 135 °
